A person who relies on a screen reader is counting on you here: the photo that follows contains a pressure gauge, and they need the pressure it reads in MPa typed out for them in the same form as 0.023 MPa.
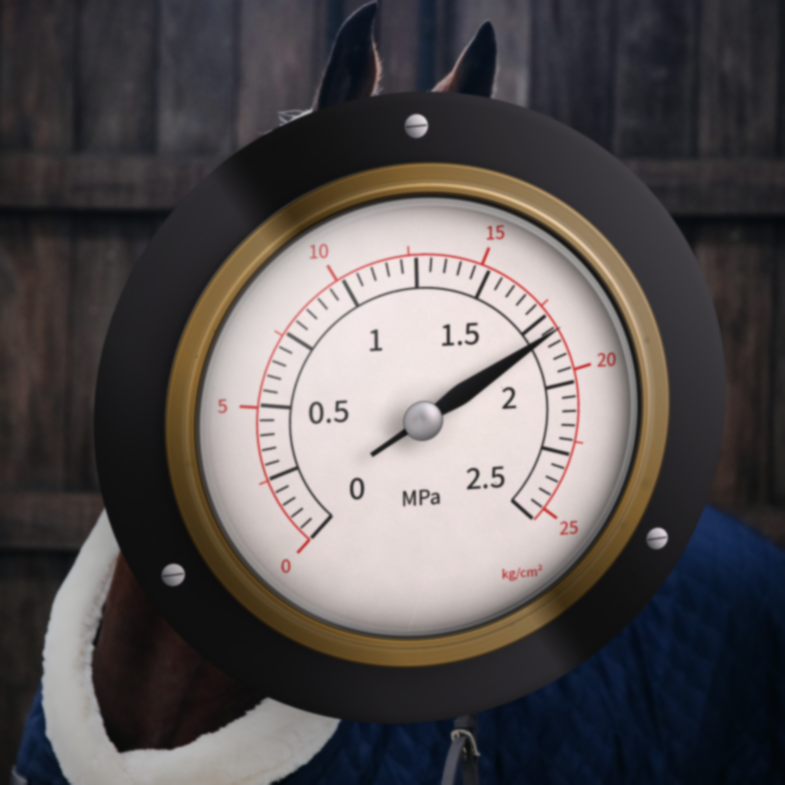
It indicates 1.8 MPa
